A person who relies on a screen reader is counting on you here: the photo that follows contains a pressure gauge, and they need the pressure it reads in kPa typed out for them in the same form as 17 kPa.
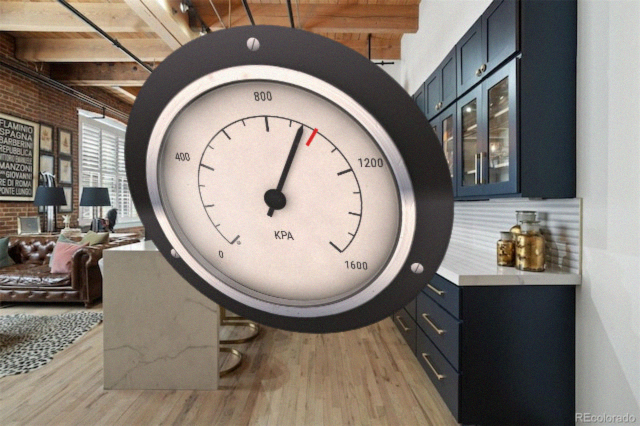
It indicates 950 kPa
